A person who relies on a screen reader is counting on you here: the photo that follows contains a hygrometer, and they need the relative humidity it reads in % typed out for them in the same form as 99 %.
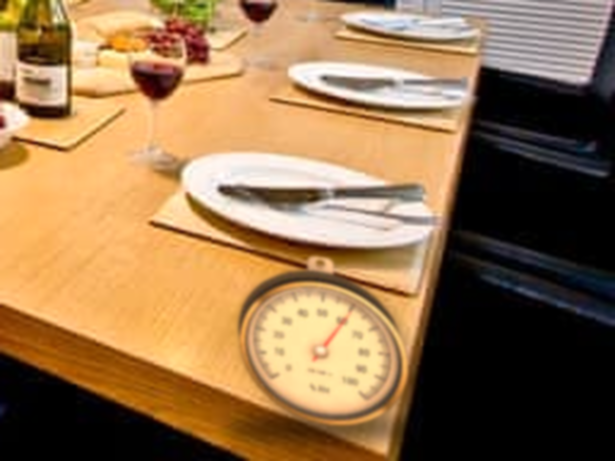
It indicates 60 %
